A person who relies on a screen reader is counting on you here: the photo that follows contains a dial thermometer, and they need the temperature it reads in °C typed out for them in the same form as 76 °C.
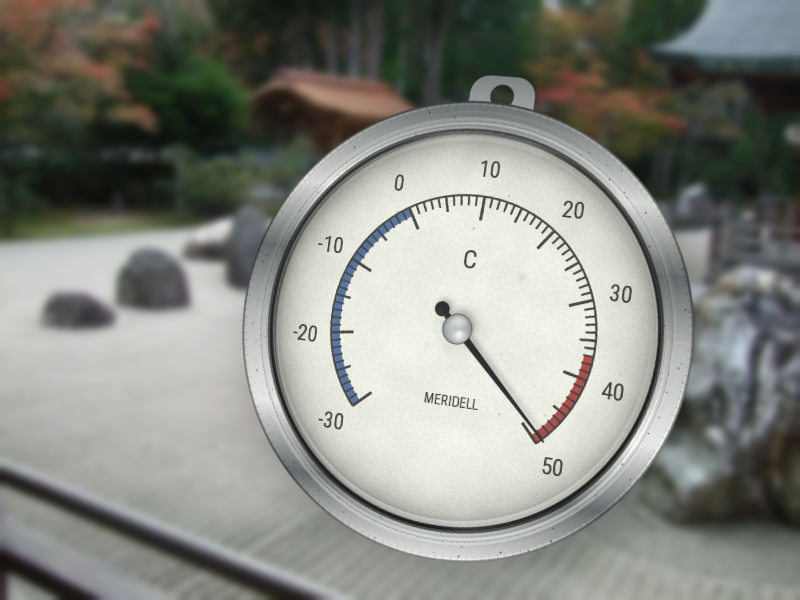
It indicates 49 °C
